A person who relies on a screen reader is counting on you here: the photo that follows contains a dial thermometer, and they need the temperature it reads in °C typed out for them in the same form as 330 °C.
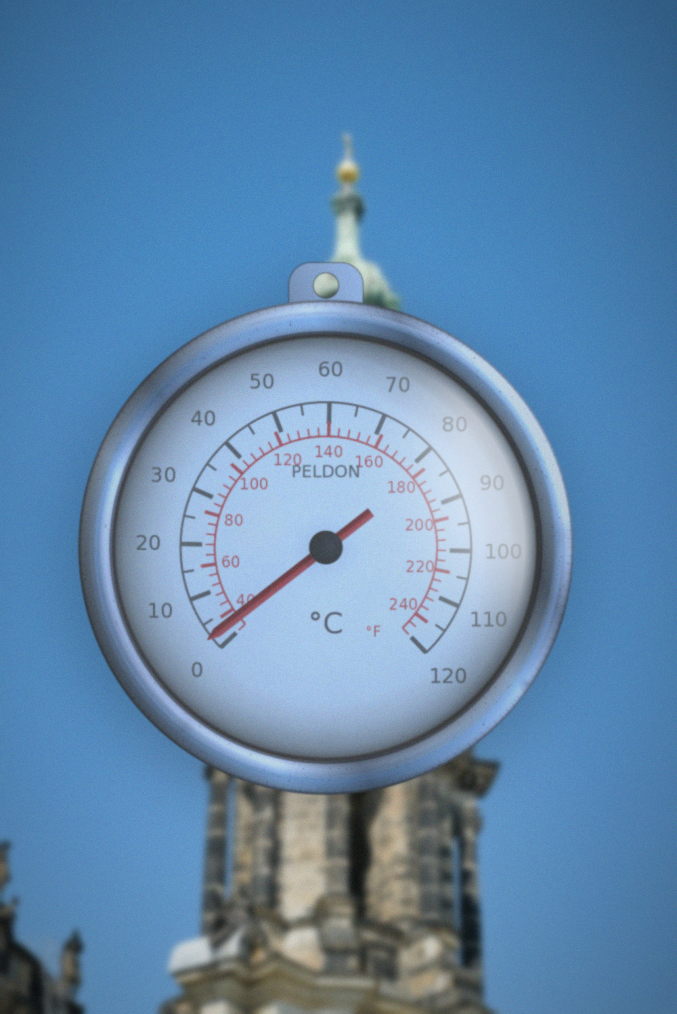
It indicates 2.5 °C
